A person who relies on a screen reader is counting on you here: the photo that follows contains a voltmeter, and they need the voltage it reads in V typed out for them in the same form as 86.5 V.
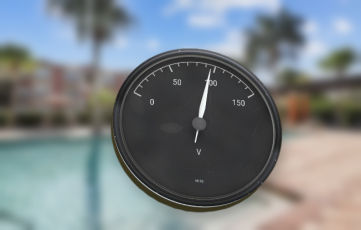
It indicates 95 V
